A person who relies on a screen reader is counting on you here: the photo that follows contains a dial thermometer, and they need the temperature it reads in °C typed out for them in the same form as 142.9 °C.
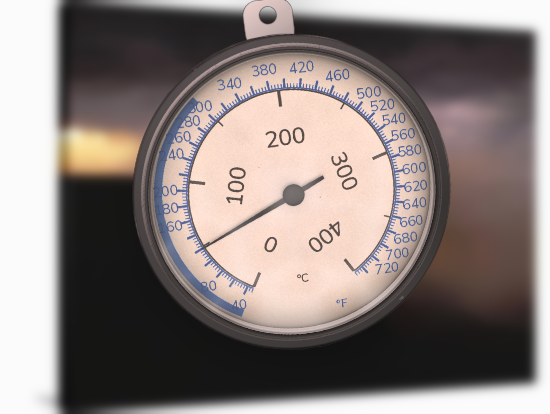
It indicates 50 °C
